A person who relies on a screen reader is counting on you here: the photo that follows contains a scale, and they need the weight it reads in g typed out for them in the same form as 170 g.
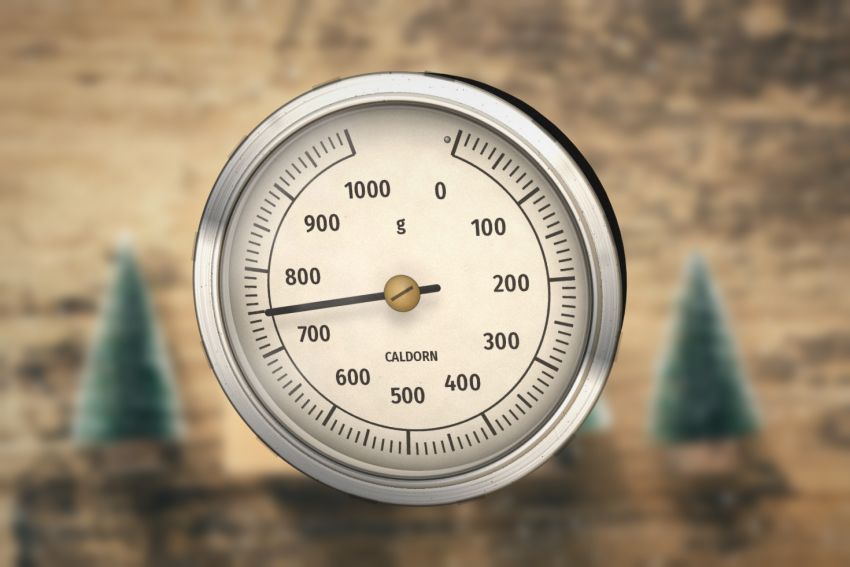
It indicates 750 g
